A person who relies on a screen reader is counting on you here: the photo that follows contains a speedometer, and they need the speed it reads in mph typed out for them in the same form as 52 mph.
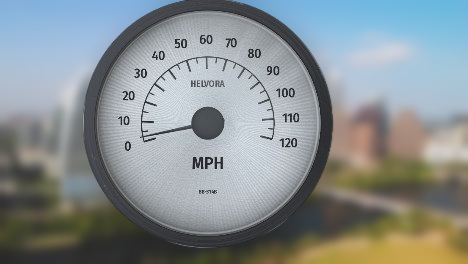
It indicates 2.5 mph
